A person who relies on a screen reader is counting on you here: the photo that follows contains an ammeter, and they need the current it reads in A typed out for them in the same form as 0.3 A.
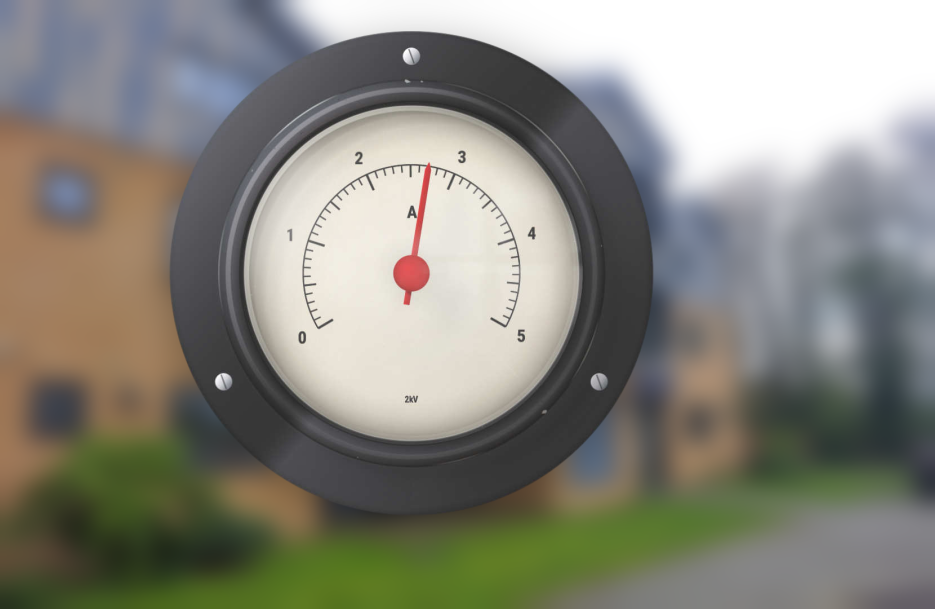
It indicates 2.7 A
